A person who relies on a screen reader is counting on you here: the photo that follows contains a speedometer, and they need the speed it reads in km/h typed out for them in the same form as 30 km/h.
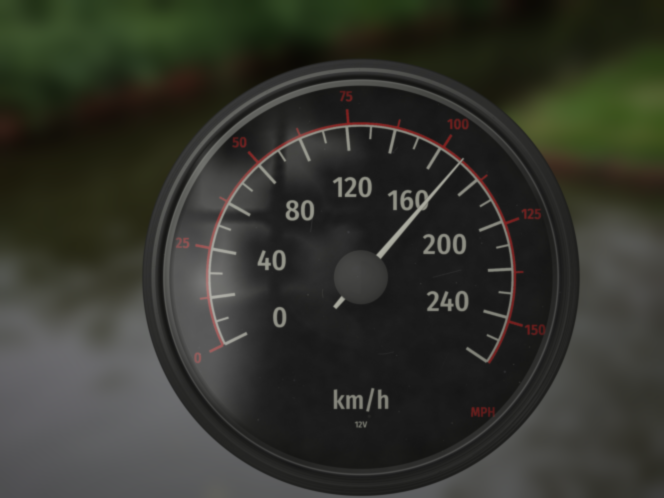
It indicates 170 km/h
